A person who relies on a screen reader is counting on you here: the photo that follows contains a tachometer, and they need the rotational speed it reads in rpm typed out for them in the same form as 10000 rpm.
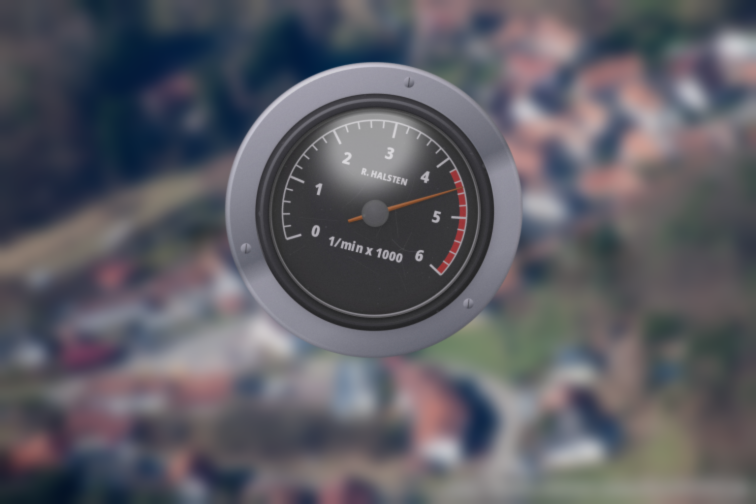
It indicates 4500 rpm
